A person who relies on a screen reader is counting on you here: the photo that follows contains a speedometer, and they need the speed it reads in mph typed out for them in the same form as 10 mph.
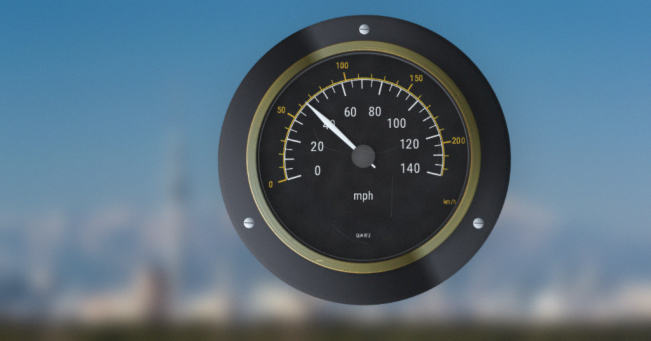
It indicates 40 mph
